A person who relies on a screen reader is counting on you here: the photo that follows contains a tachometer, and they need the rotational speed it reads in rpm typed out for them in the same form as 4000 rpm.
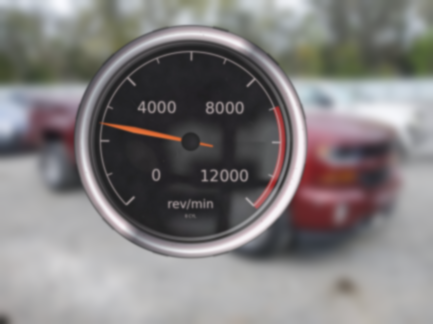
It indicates 2500 rpm
